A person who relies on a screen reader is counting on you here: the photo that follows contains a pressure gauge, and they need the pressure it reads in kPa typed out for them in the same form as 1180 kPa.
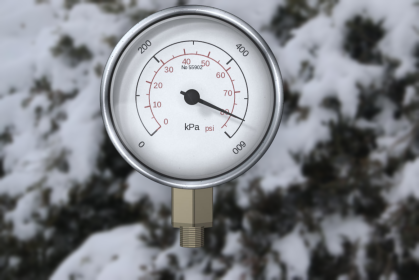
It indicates 550 kPa
